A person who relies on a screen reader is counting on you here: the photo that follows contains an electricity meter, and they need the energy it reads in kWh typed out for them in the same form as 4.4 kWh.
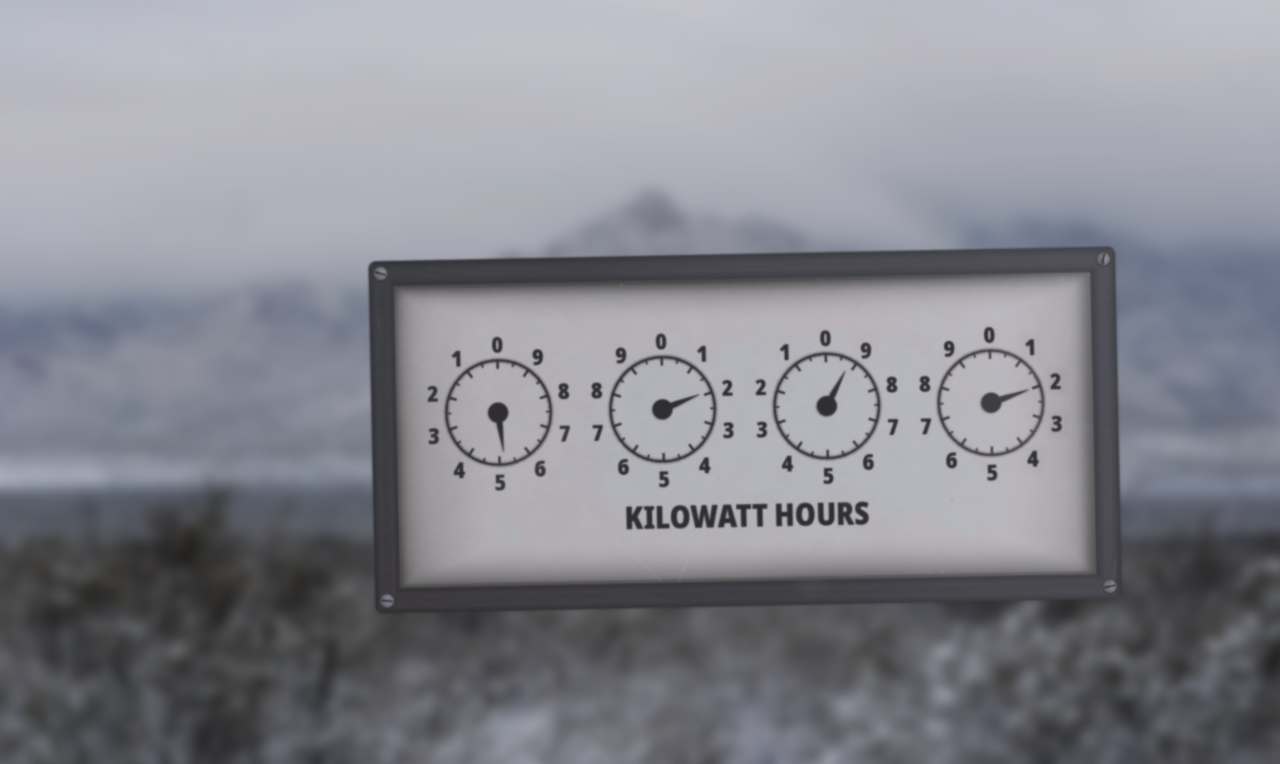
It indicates 5192 kWh
